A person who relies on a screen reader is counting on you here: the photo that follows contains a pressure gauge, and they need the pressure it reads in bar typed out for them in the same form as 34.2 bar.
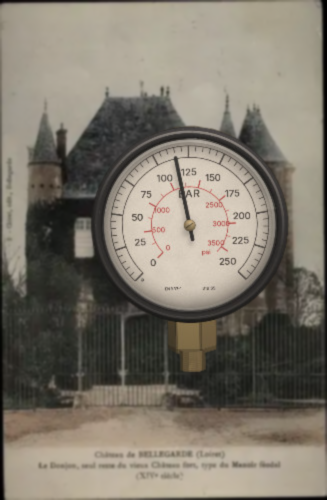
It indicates 115 bar
